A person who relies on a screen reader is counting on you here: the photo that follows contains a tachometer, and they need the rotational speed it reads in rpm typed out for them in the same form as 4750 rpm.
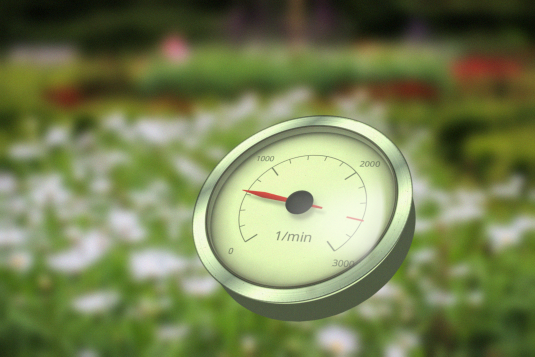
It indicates 600 rpm
